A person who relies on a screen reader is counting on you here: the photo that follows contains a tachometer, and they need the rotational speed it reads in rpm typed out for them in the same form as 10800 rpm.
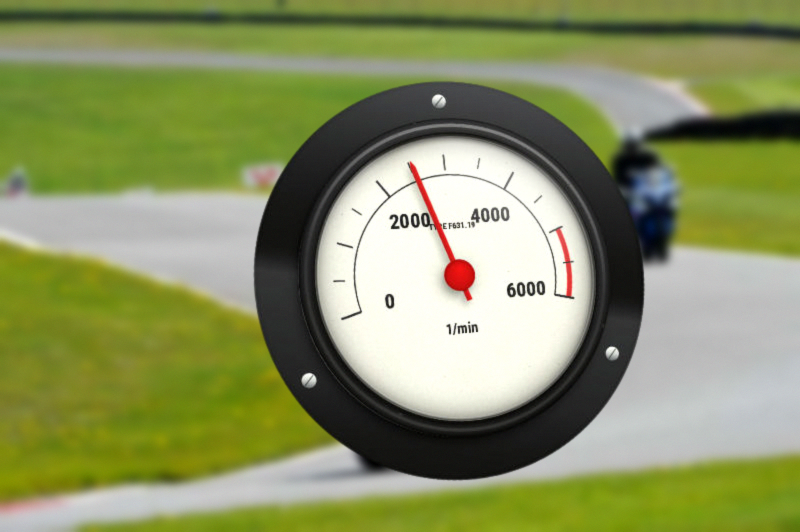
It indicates 2500 rpm
